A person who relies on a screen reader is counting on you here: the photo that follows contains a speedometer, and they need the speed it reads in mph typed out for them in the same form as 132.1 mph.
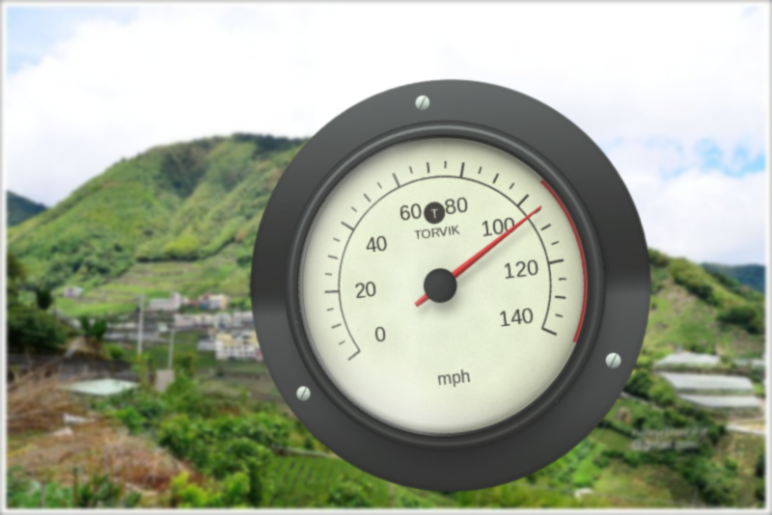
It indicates 105 mph
